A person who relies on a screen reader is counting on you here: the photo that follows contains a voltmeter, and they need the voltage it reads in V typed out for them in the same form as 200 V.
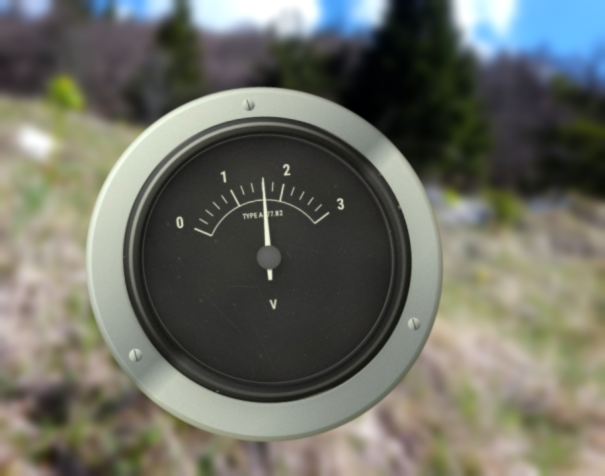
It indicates 1.6 V
